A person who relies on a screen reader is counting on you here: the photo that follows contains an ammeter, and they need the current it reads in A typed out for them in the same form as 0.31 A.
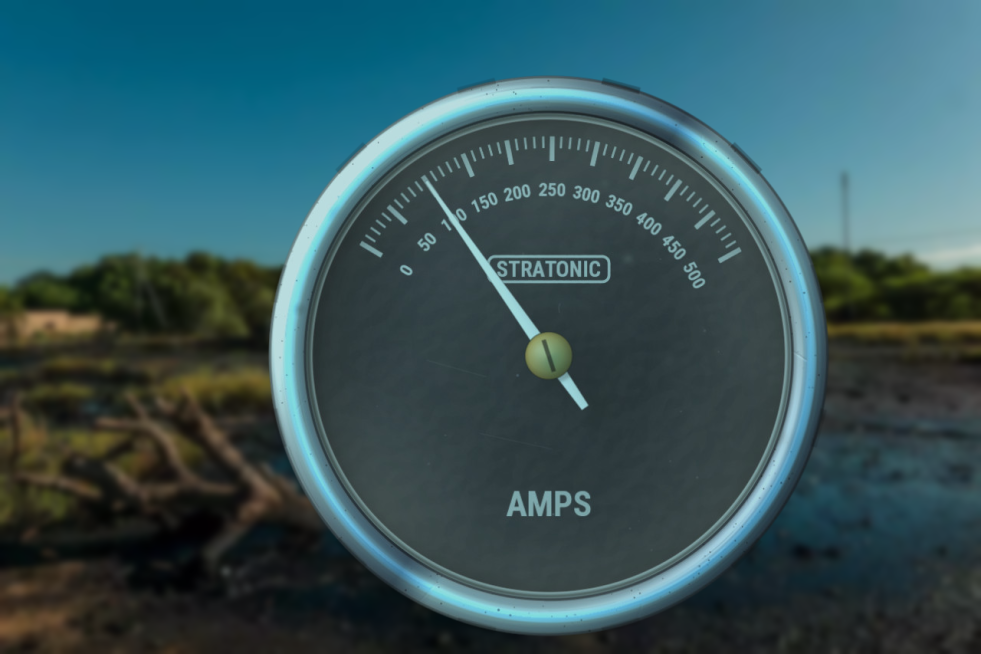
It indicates 100 A
